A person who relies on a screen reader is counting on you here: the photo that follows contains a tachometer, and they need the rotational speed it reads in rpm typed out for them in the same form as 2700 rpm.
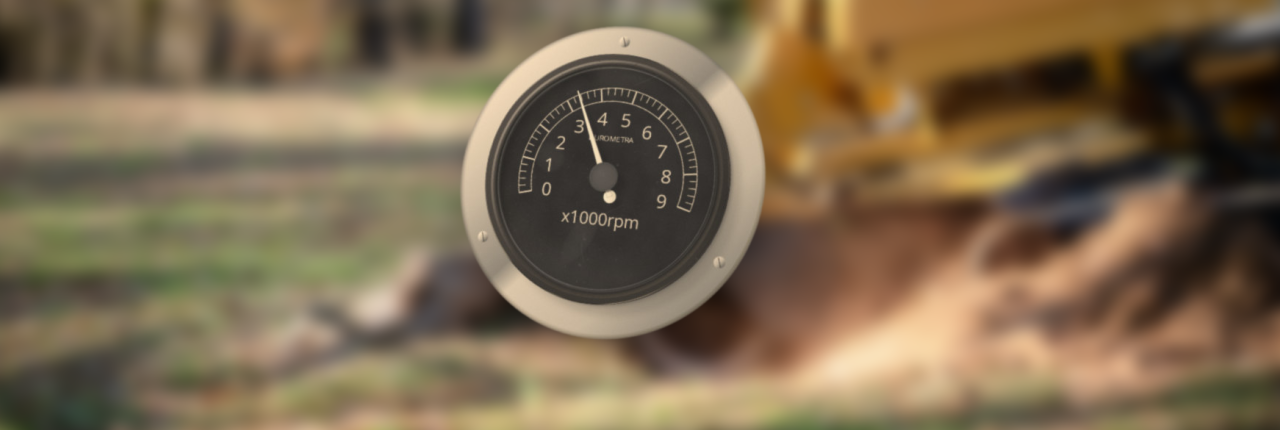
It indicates 3400 rpm
